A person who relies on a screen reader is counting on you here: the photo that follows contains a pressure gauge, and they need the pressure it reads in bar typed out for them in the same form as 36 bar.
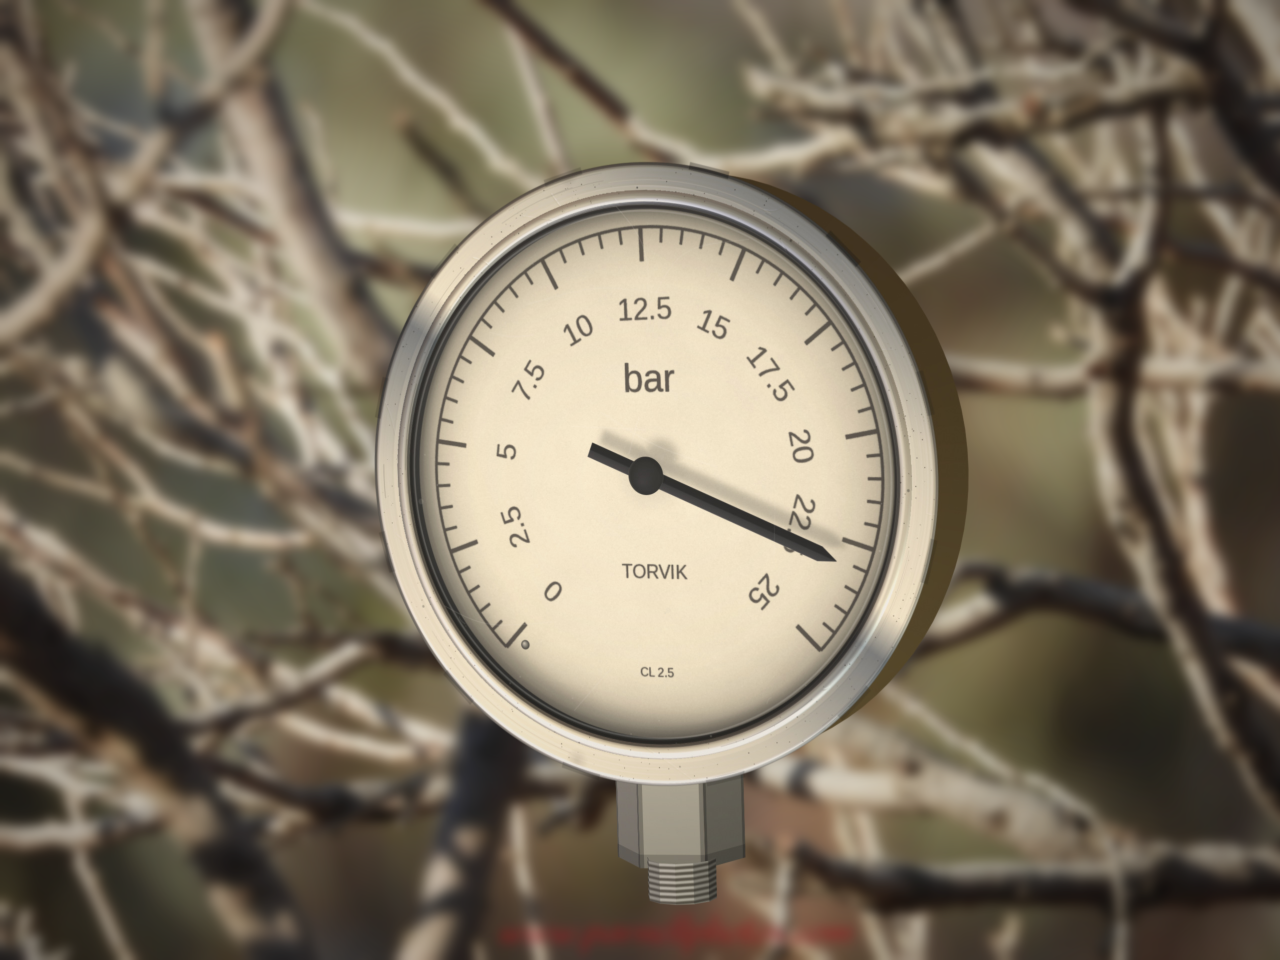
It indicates 23 bar
